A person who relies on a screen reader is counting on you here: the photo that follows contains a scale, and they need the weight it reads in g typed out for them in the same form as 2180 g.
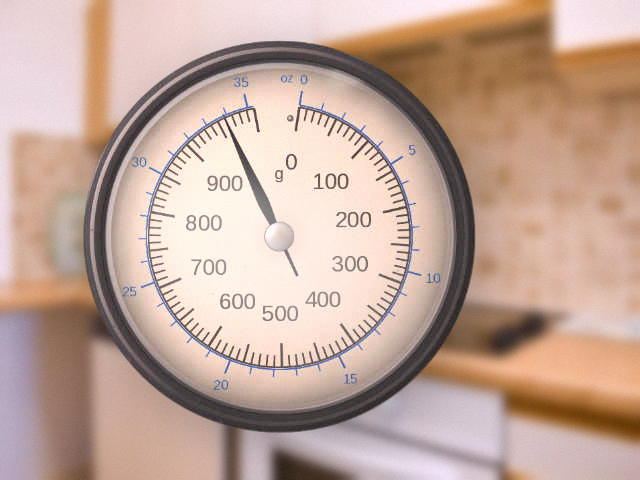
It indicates 960 g
